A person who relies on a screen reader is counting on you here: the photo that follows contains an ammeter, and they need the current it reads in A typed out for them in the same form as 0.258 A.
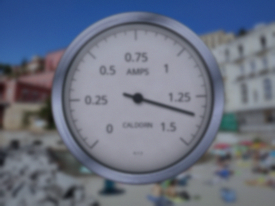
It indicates 1.35 A
